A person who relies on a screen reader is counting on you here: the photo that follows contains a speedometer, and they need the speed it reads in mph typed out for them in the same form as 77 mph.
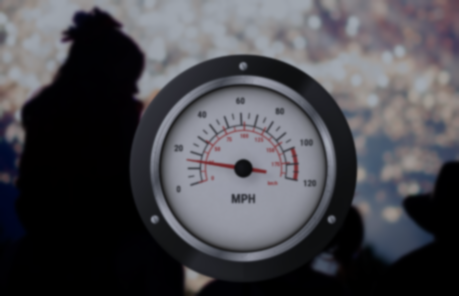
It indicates 15 mph
